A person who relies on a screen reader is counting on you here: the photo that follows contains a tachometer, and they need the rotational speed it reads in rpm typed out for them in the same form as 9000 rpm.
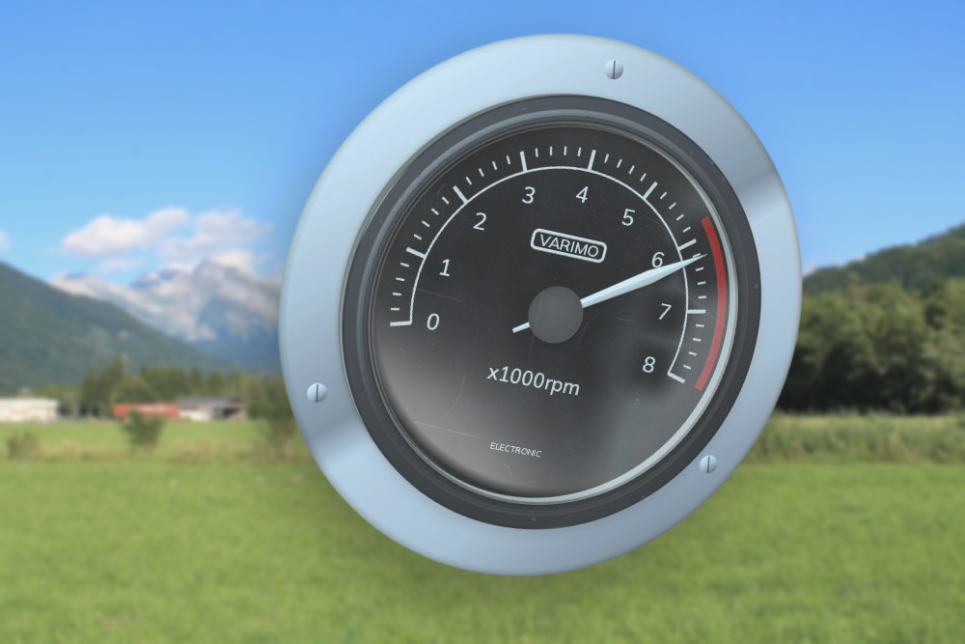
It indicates 6200 rpm
